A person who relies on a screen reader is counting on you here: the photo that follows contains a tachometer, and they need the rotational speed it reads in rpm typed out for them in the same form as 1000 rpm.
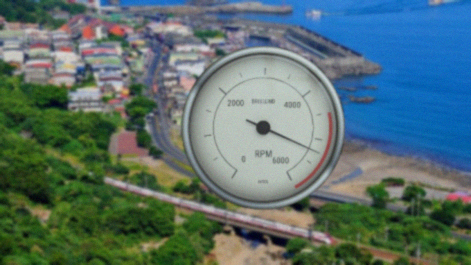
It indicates 5250 rpm
